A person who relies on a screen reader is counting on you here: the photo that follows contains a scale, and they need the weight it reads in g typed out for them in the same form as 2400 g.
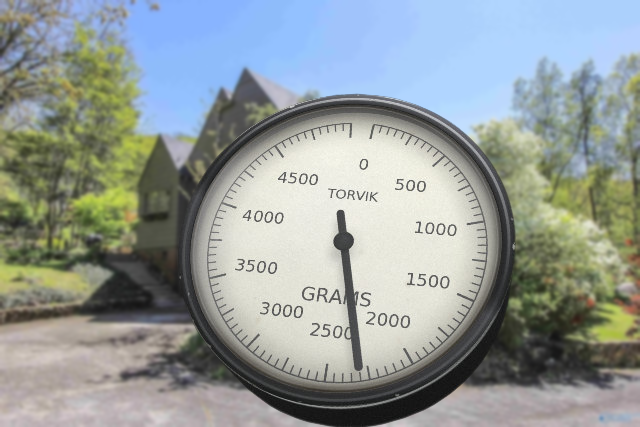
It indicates 2300 g
